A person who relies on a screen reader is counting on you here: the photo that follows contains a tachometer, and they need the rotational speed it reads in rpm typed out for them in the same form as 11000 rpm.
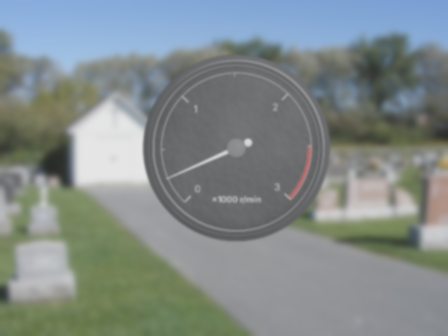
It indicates 250 rpm
